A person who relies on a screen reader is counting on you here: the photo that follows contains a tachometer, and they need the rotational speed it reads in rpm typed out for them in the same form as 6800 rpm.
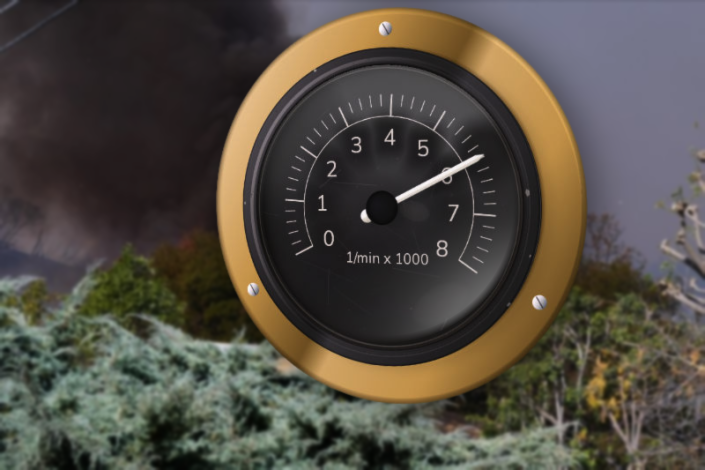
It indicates 6000 rpm
